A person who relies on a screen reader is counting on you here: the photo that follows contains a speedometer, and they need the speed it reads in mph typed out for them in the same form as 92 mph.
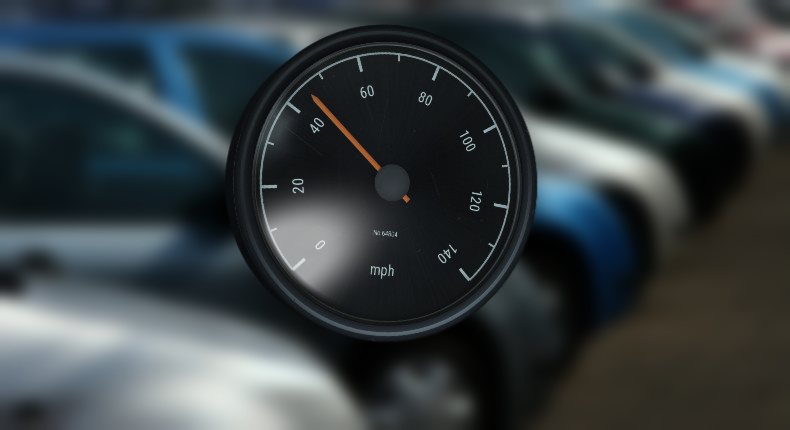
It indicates 45 mph
